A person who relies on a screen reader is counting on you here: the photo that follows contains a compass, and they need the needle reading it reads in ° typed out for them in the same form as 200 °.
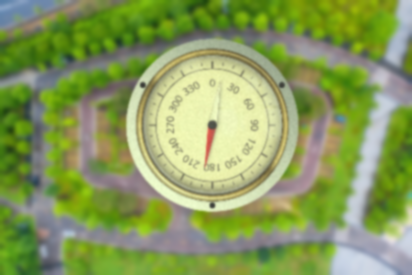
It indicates 190 °
